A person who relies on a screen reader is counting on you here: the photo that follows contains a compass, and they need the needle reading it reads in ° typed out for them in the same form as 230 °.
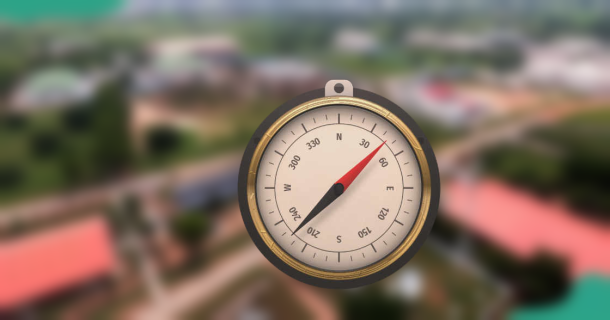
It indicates 45 °
